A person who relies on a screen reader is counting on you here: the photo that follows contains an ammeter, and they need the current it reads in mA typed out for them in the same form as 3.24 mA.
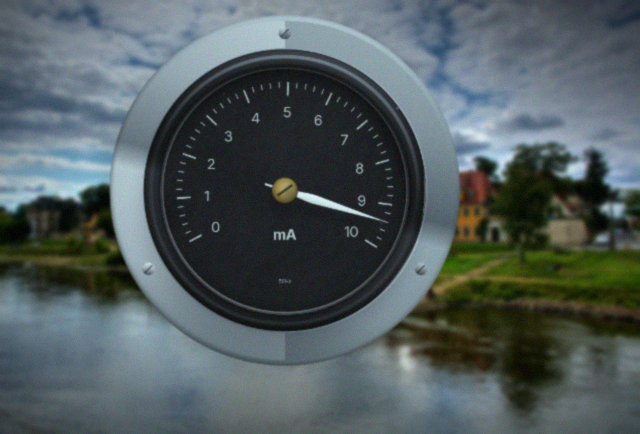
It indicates 9.4 mA
